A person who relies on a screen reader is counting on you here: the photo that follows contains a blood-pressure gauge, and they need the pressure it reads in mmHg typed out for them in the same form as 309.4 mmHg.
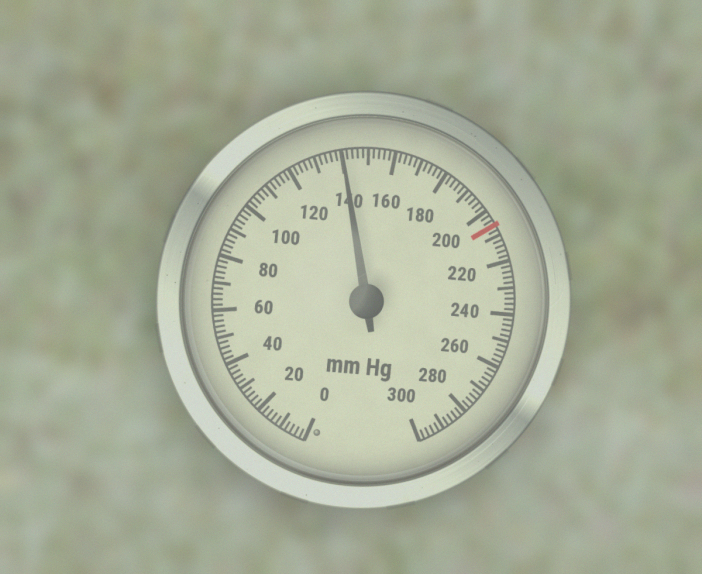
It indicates 140 mmHg
